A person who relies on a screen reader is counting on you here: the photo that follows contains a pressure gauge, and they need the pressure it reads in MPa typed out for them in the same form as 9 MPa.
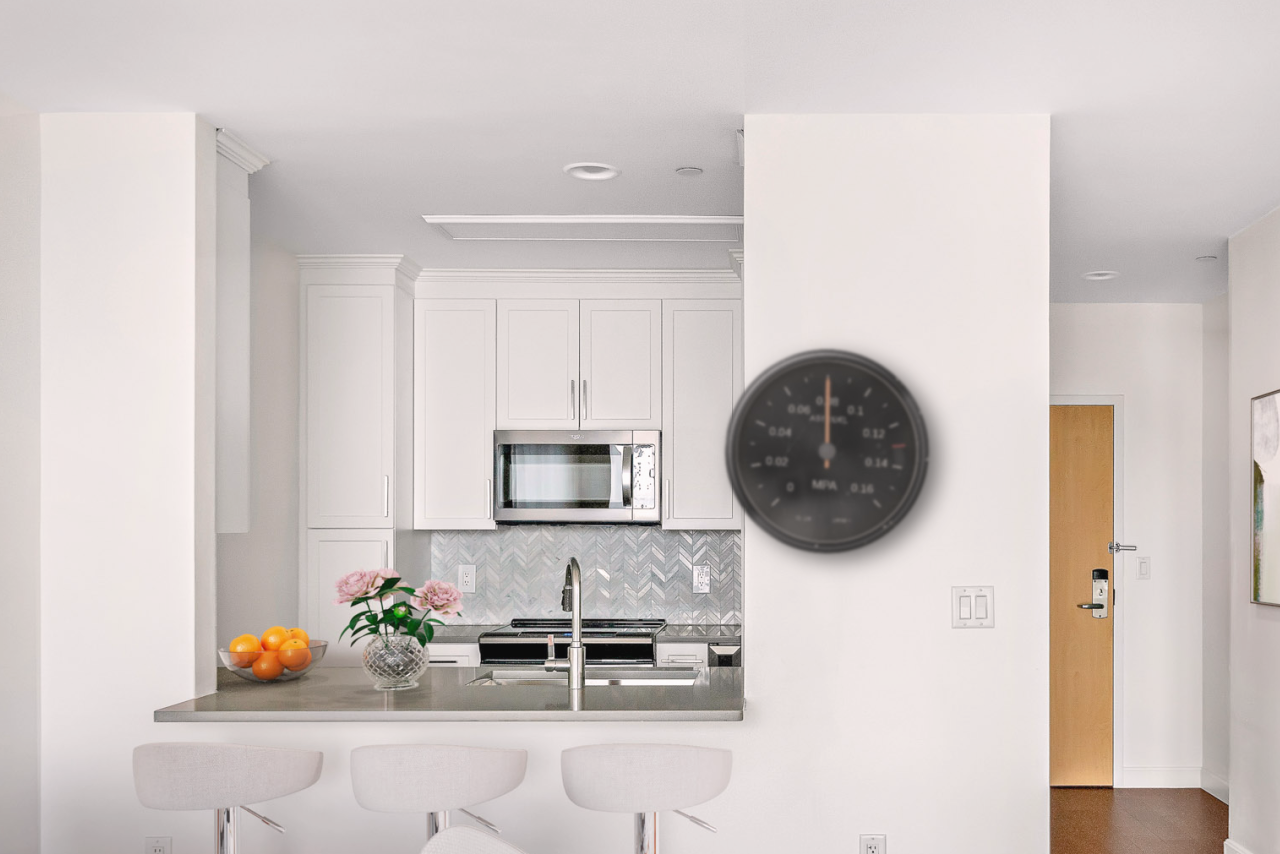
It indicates 0.08 MPa
